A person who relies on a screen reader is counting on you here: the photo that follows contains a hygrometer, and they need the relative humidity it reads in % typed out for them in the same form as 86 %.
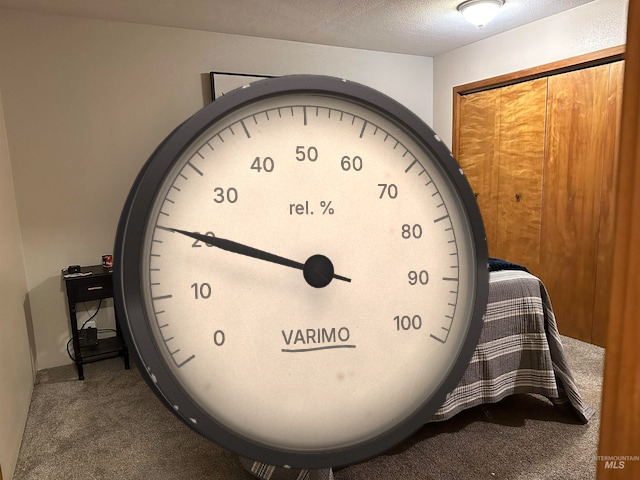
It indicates 20 %
